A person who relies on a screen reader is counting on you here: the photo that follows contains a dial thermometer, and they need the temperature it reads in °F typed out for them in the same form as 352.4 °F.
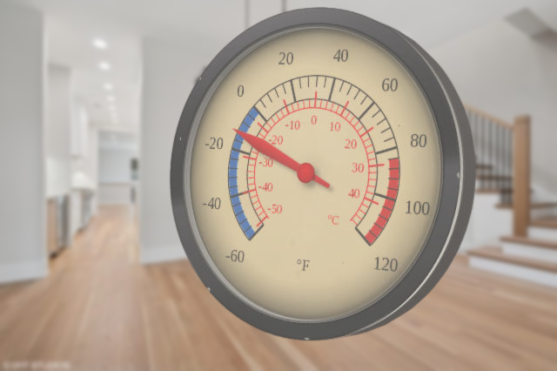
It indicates -12 °F
